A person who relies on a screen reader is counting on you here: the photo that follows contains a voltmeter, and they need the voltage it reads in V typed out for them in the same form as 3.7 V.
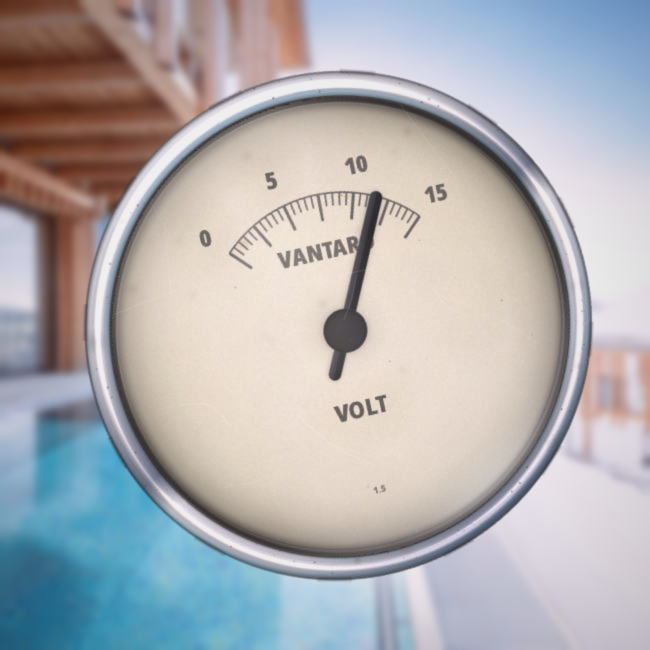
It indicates 11.5 V
